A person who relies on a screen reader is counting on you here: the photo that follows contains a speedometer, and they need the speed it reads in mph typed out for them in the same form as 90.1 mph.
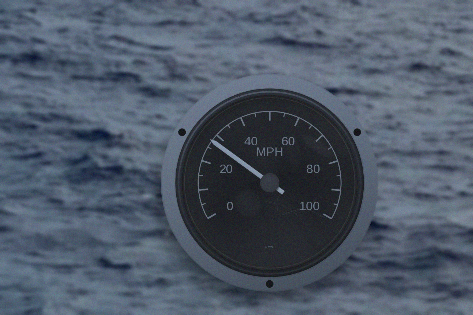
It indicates 27.5 mph
